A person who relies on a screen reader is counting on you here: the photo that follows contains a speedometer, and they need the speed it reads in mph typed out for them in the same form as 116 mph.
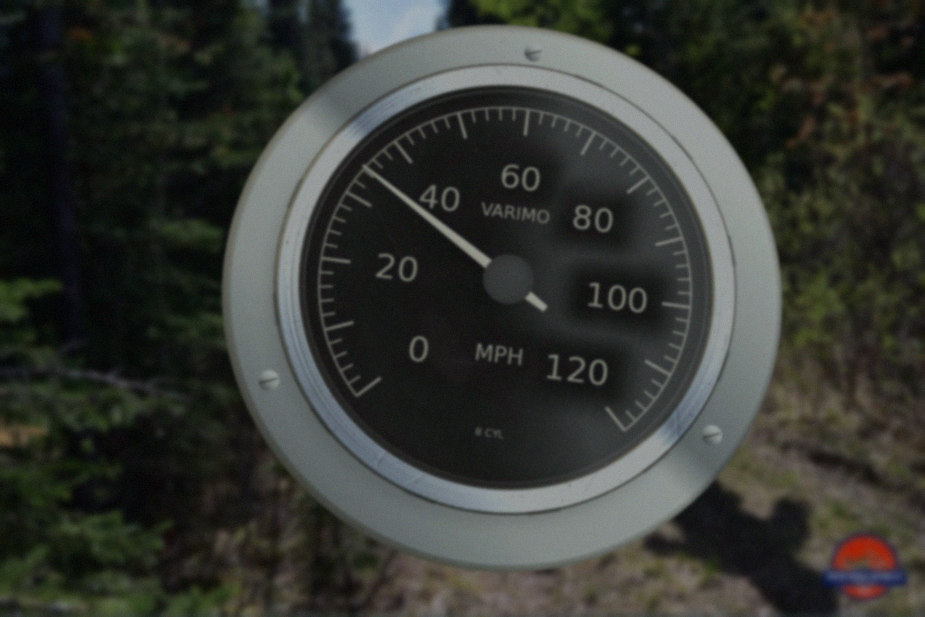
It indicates 34 mph
